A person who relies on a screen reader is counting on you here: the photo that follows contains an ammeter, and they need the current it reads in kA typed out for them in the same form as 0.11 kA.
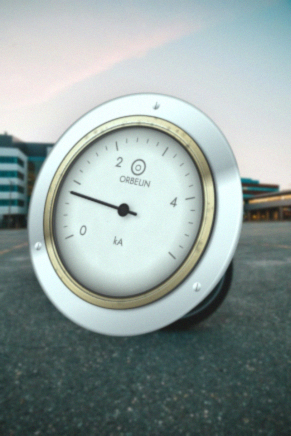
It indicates 0.8 kA
